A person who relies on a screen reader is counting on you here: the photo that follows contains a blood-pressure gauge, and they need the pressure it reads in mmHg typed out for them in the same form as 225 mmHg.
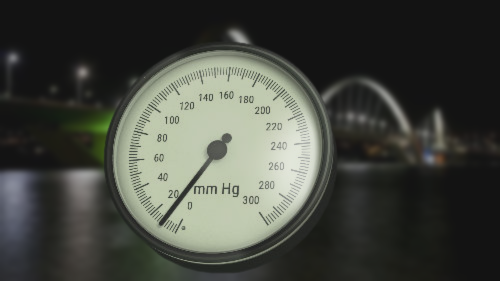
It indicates 10 mmHg
